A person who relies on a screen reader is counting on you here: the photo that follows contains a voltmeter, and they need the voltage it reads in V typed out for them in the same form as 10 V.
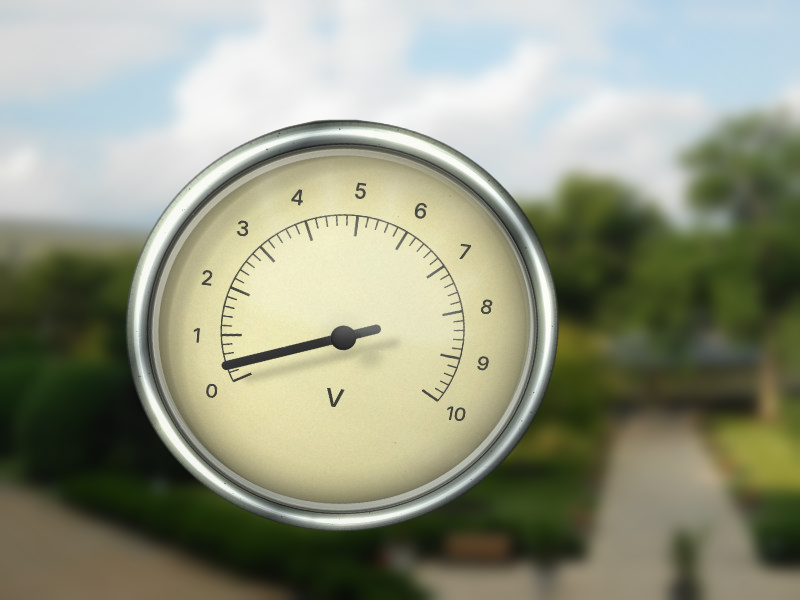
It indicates 0.4 V
